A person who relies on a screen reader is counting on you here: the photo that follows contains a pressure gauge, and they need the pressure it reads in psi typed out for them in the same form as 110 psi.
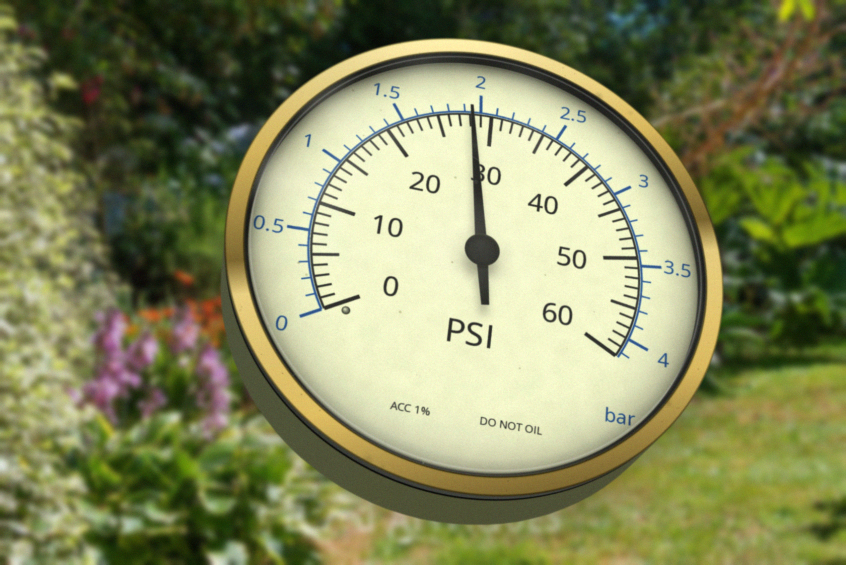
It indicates 28 psi
